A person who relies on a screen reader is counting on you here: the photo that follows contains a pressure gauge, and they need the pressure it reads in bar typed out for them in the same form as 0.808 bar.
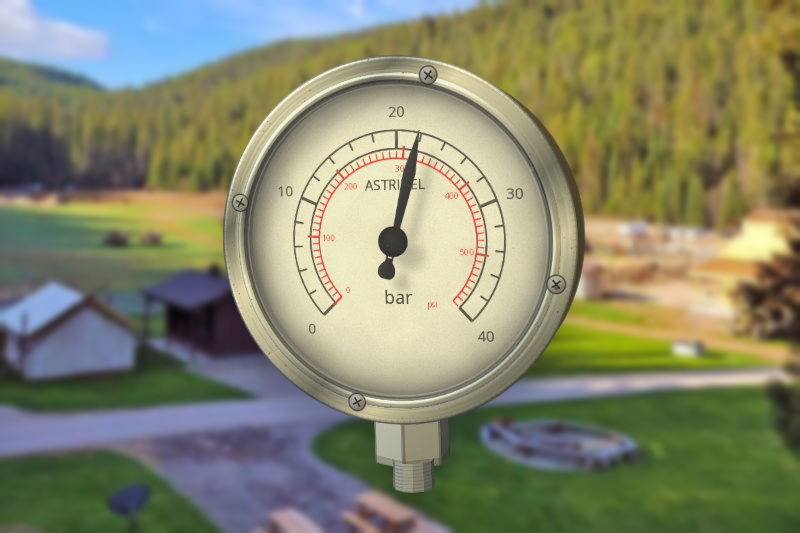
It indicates 22 bar
